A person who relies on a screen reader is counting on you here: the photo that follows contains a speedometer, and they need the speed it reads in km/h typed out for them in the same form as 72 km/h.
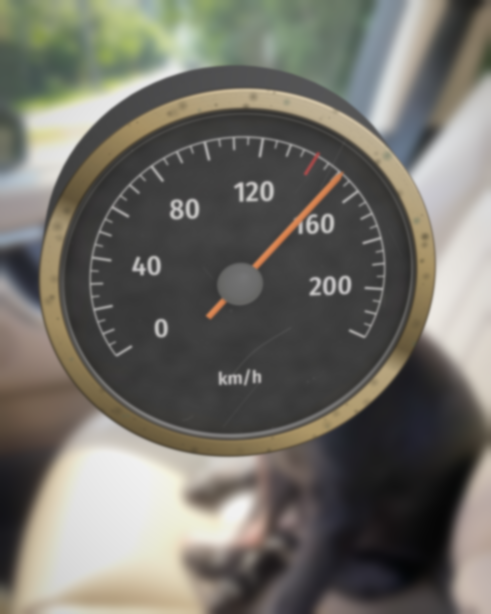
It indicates 150 km/h
